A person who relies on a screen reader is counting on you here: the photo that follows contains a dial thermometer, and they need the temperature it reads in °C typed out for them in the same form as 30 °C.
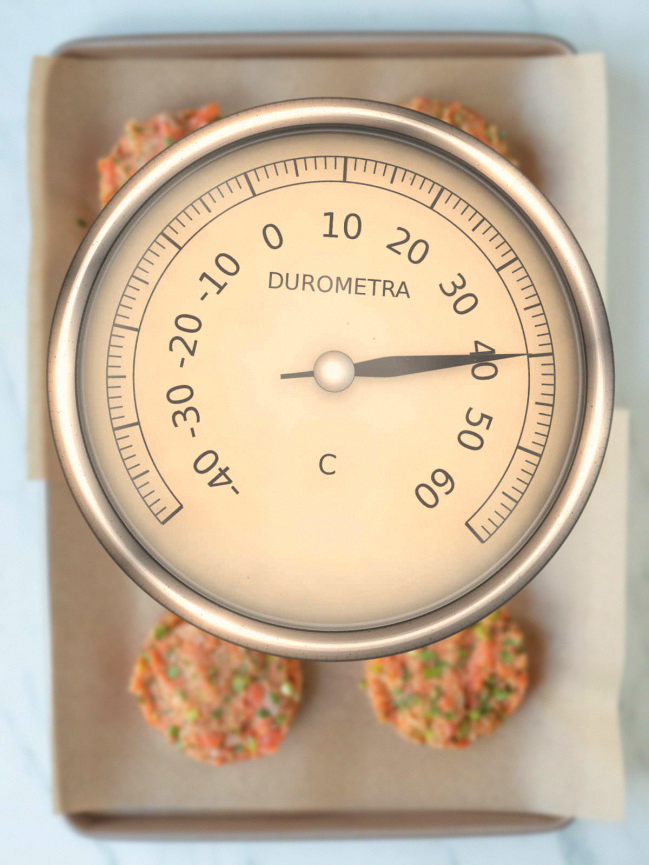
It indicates 40 °C
